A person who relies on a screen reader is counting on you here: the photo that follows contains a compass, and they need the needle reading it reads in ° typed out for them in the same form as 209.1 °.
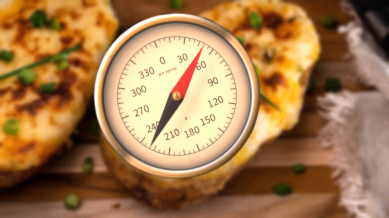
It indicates 50 °
